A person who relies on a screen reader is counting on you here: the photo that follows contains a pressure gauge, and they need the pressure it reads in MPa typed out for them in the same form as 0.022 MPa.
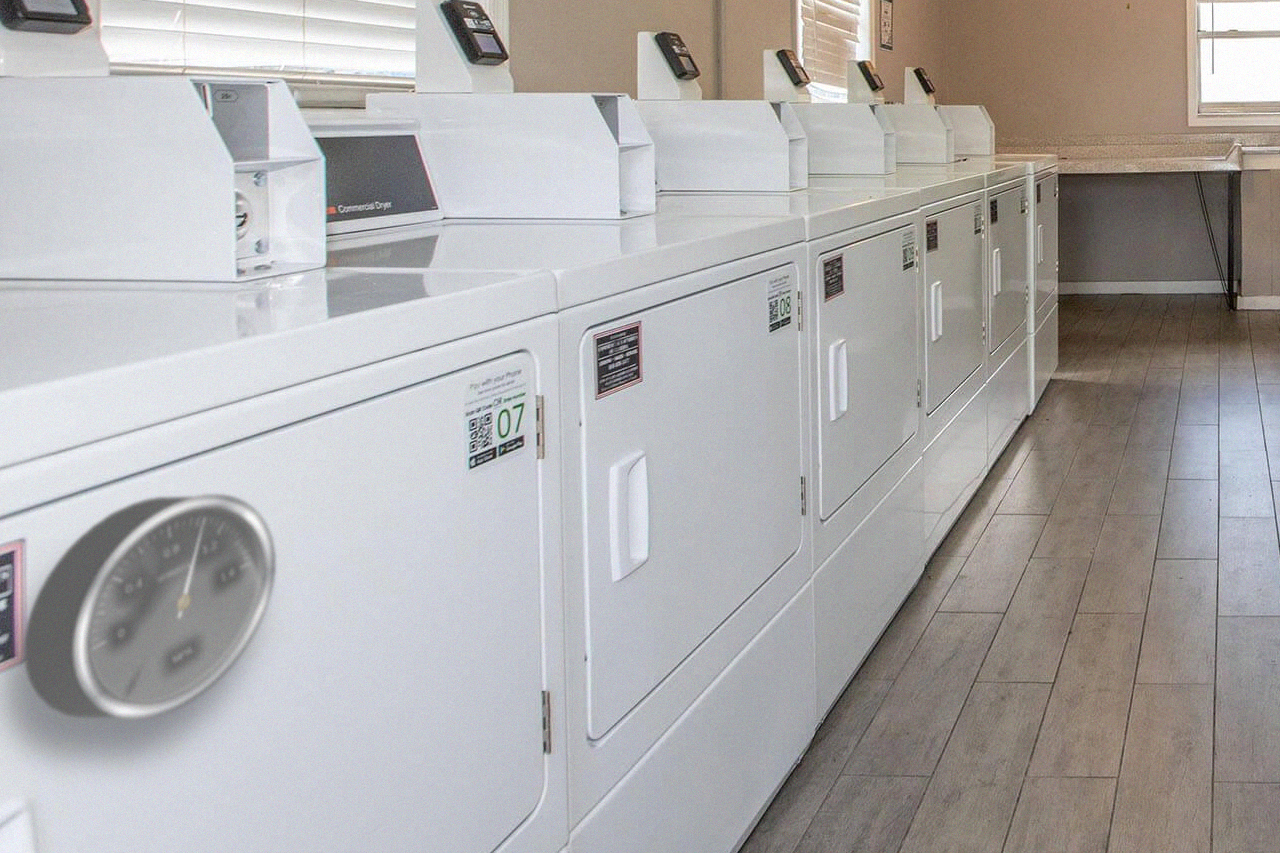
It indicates 1 MPa
